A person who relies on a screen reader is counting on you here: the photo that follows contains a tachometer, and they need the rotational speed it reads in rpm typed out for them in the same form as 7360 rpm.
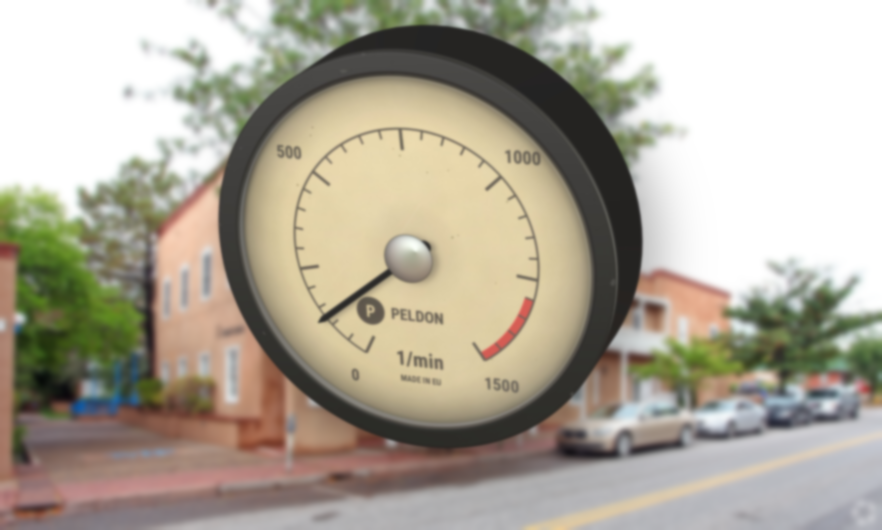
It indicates 125 rpm
